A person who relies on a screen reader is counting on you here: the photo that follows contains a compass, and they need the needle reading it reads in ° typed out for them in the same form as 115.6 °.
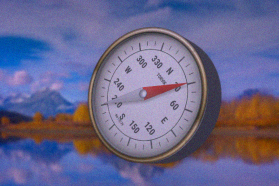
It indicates 30 °
